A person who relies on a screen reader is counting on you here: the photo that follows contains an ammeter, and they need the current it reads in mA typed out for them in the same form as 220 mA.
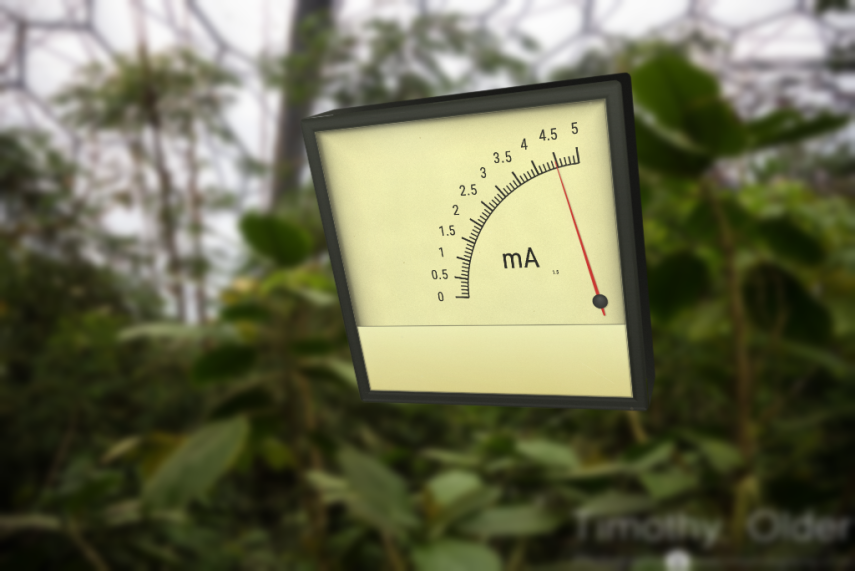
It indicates 4.5 mA
